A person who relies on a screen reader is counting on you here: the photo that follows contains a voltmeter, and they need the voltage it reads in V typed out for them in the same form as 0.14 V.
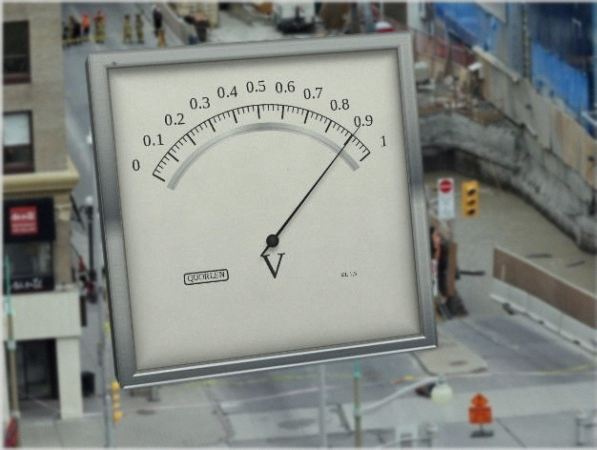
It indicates 0.9 V
